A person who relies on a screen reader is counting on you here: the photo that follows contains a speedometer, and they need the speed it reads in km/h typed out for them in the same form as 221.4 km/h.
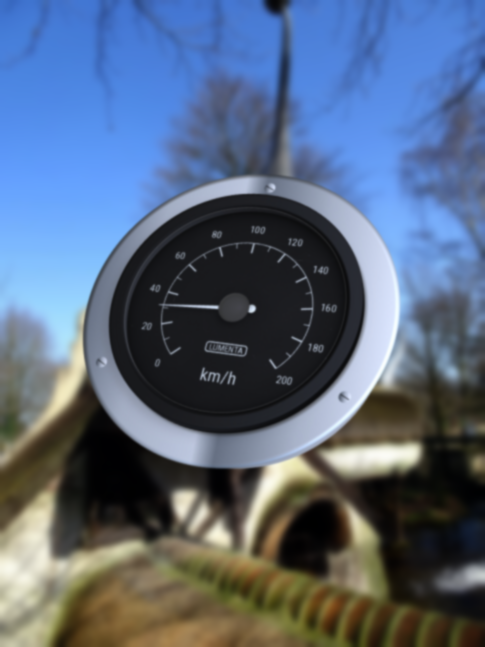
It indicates 30 km/h
